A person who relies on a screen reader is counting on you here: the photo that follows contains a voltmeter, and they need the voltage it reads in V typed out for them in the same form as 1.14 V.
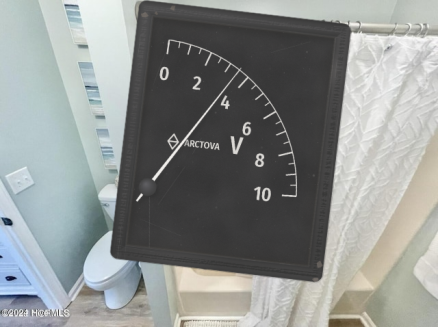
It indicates 3.5 V
